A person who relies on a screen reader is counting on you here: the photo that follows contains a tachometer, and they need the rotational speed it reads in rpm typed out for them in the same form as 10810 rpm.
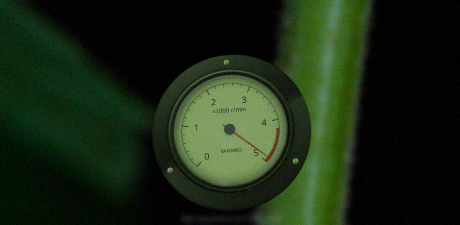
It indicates 4900 rpm
